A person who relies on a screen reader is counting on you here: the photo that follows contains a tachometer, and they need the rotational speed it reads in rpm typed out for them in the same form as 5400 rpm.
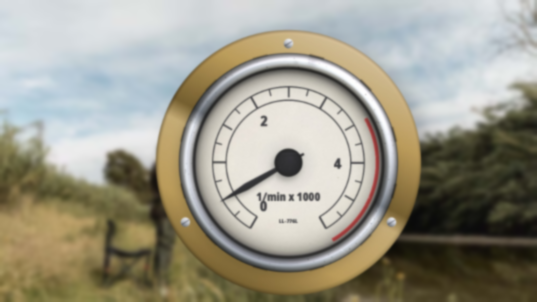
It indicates 500 rpm
